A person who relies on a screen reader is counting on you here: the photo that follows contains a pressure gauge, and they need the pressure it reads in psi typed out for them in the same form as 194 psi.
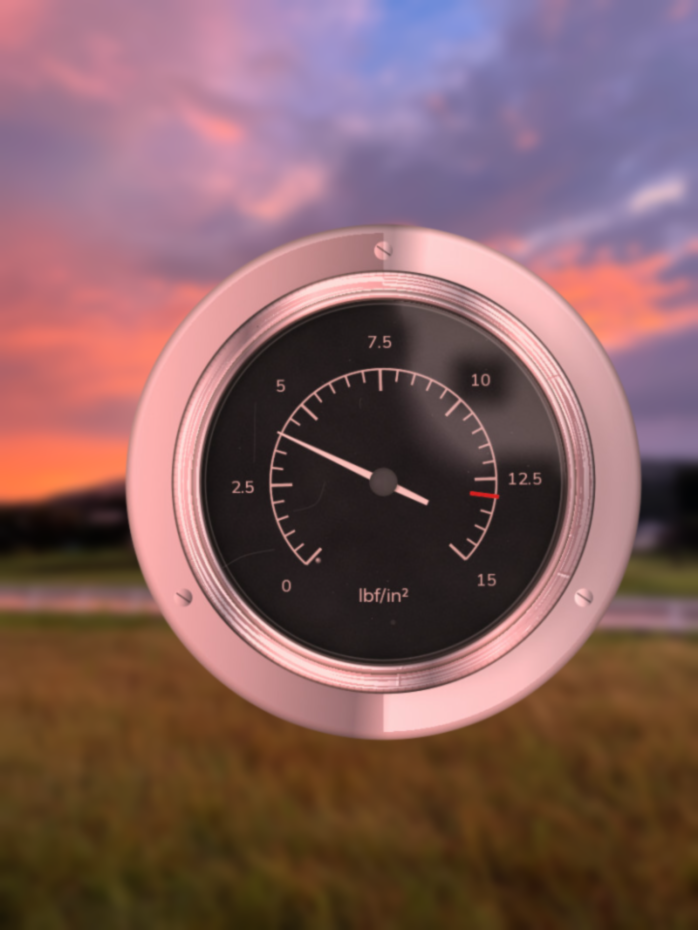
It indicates 4 psi
